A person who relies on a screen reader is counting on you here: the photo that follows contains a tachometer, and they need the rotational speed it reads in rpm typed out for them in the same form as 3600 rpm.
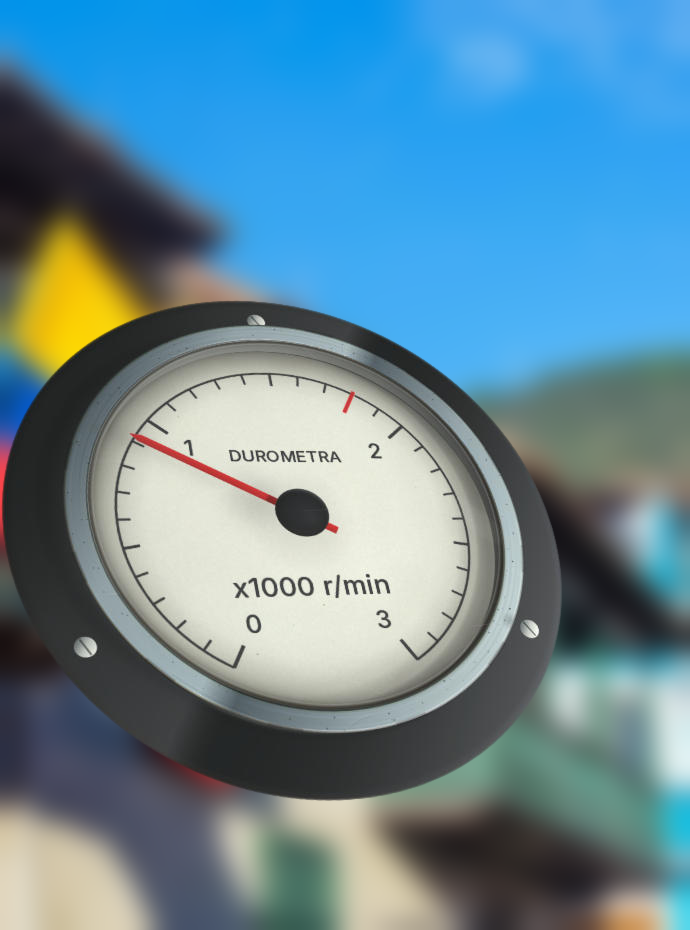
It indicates 900 rpm
